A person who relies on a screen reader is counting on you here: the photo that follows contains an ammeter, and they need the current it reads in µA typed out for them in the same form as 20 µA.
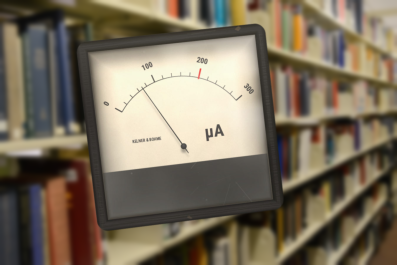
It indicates 70 µA
